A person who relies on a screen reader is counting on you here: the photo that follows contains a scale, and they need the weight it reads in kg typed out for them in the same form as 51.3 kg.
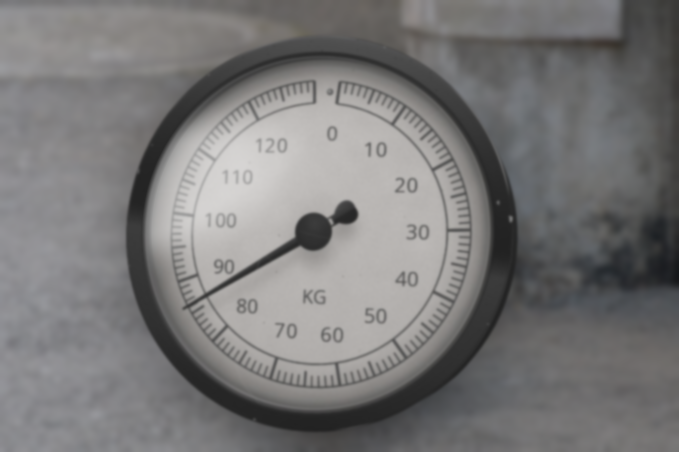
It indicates 86 kg
